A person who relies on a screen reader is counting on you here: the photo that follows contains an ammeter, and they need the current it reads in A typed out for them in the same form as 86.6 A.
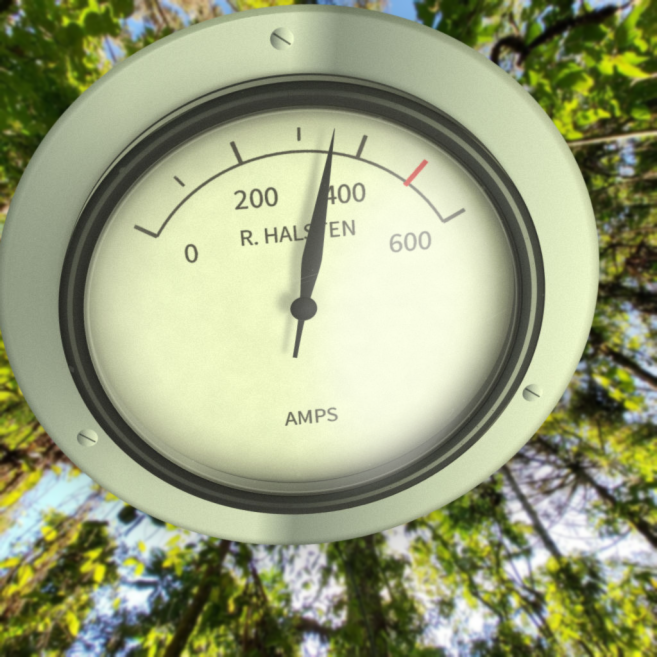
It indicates 350 A
